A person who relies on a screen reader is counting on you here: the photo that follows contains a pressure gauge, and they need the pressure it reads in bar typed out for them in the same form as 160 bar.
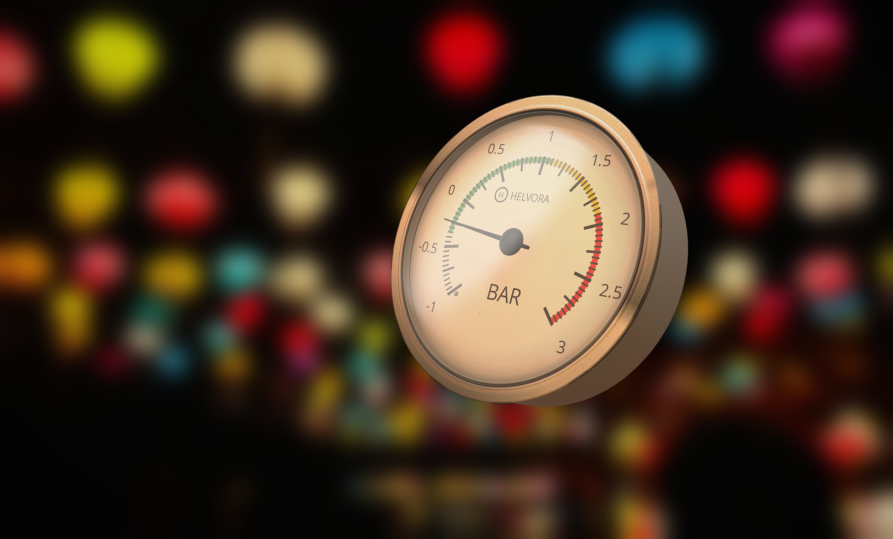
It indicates -0.25 bar
